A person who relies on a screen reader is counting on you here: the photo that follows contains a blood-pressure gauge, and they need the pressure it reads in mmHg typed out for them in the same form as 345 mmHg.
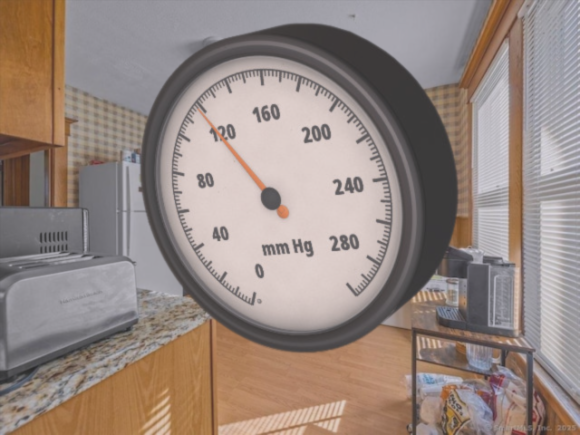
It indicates 120 mmHg
